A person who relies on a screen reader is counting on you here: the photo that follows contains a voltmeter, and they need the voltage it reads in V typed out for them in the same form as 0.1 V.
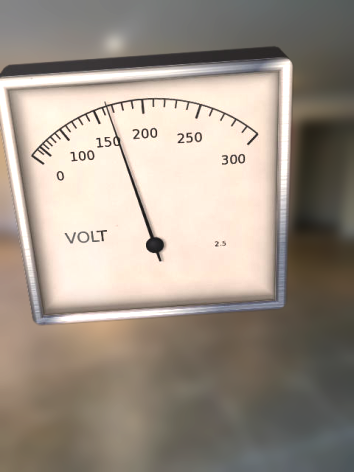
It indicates 165 V
